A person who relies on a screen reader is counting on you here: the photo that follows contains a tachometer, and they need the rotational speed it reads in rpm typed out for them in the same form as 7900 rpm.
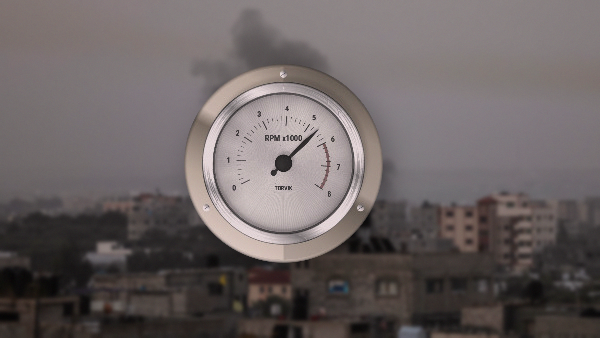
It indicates 5400 rpm
